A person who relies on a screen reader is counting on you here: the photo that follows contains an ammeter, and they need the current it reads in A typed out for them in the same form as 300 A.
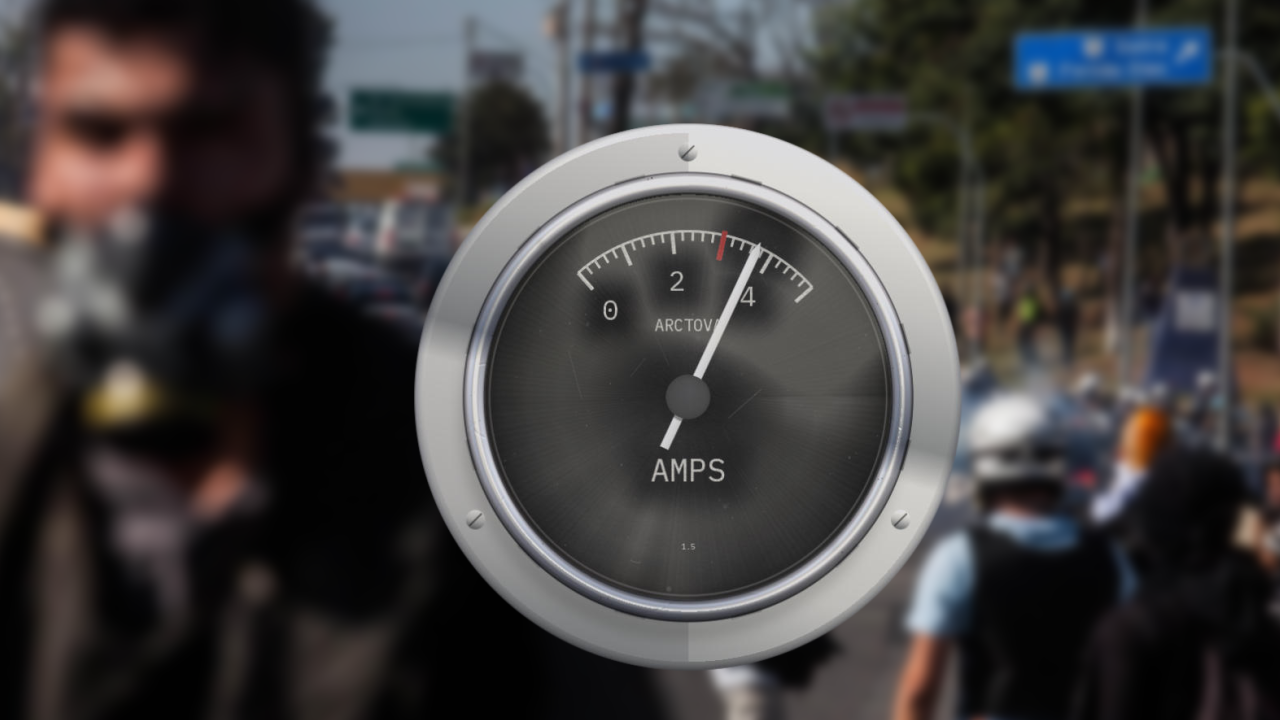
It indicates 3.7 A
